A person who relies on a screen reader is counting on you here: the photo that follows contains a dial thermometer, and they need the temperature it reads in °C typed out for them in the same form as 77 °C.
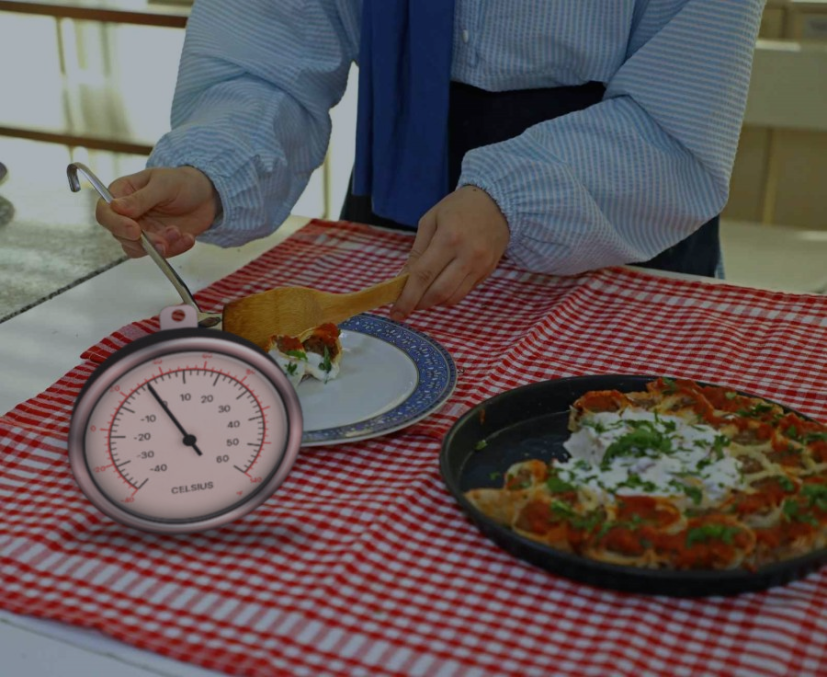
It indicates 0 °C
